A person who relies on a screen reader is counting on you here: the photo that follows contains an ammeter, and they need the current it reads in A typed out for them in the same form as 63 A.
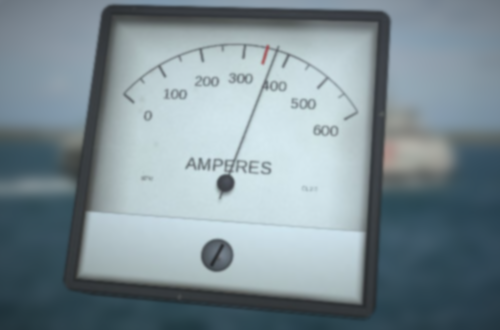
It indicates 375 A
